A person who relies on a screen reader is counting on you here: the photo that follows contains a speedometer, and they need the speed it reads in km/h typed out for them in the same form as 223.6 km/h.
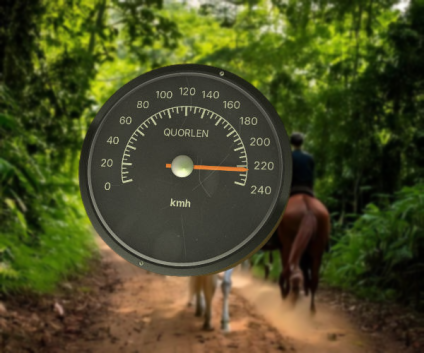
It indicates 225 km/h
